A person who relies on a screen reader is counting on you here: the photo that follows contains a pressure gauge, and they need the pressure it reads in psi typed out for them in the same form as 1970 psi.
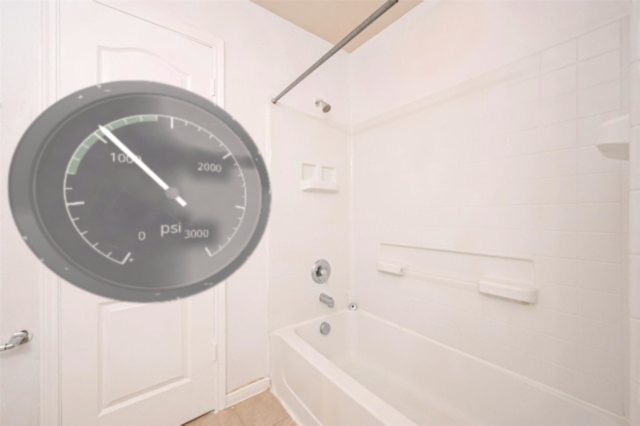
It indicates 1050 psi
